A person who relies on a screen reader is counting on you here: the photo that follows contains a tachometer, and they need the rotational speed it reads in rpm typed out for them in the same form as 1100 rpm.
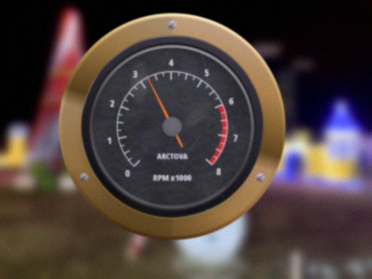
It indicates 3250 rpm
